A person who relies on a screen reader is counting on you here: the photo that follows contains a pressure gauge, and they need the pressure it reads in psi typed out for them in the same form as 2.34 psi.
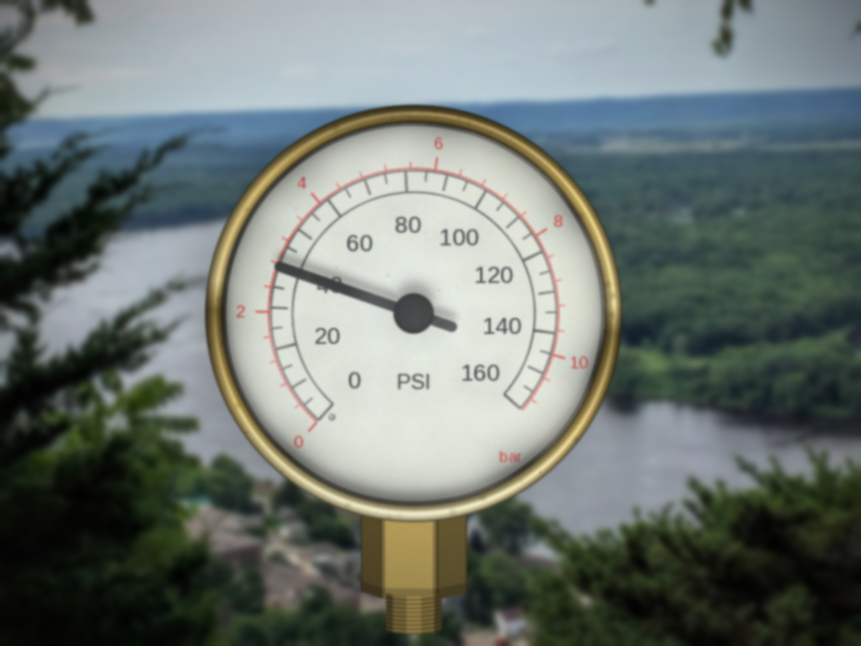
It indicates 40 psi
